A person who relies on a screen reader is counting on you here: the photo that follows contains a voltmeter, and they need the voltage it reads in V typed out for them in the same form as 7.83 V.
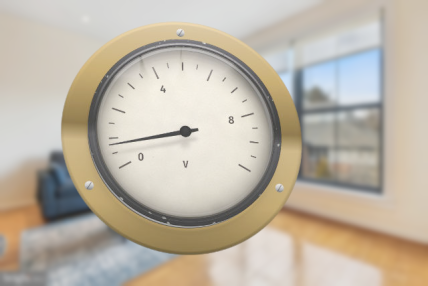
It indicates 0.75 V
